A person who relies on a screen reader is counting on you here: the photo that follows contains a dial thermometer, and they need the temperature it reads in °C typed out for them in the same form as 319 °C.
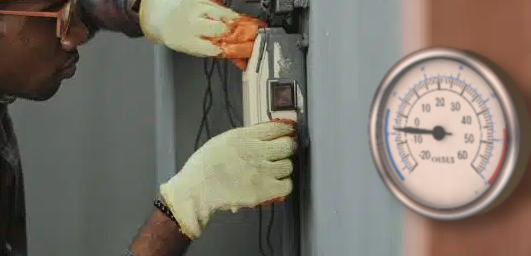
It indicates -5 °C
